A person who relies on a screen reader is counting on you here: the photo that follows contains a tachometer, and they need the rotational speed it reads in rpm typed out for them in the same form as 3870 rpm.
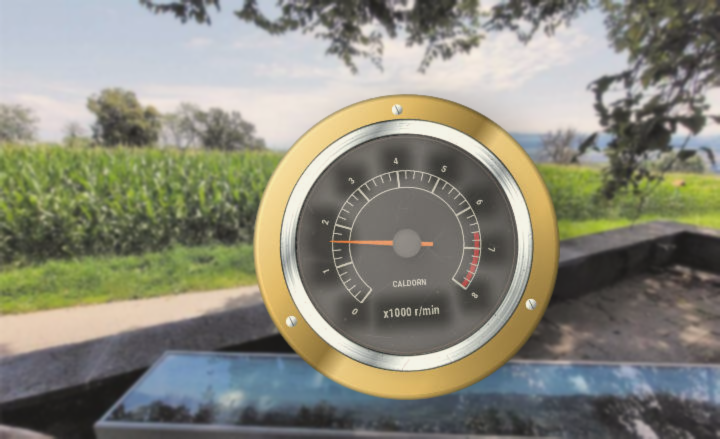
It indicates 1600 rpm
